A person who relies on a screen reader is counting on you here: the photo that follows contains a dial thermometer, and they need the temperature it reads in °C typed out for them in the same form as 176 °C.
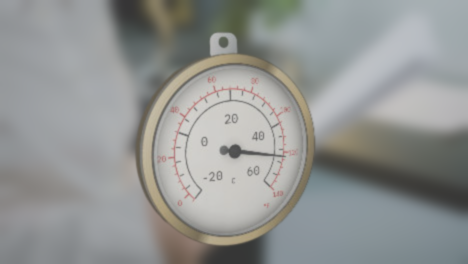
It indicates 50 °C
